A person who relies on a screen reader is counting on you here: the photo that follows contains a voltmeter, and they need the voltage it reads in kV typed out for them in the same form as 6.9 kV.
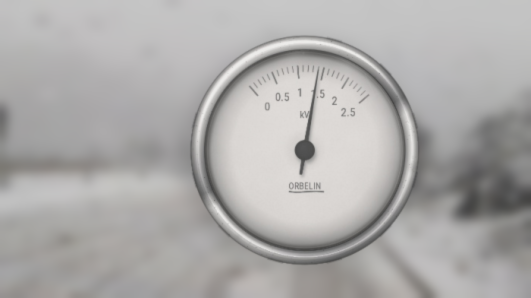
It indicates 1.4 kV
